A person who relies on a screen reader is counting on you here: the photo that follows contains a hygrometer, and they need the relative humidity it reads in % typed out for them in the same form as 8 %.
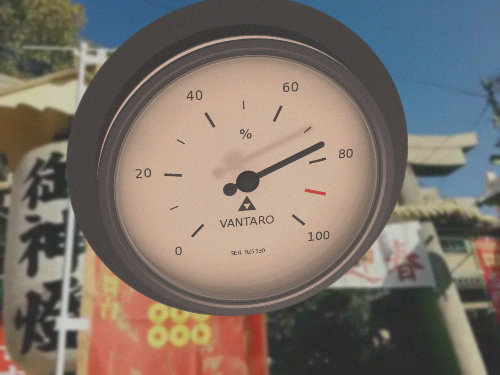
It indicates 75 %
